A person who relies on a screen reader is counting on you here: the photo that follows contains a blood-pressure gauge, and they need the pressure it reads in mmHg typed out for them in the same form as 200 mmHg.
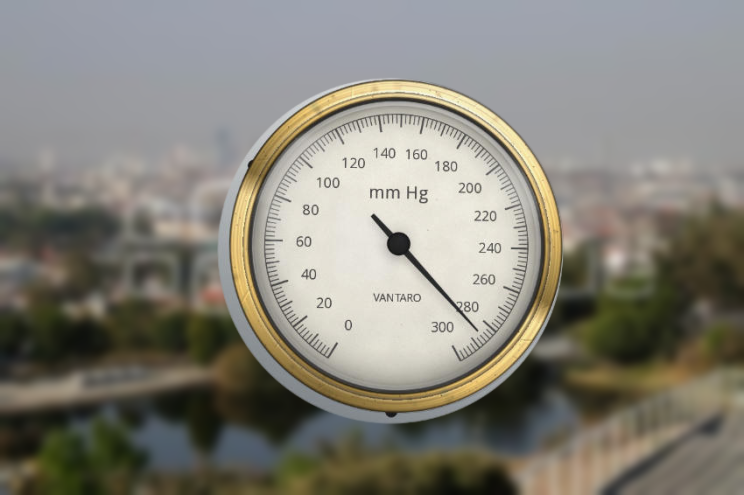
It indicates 286 mmHg
